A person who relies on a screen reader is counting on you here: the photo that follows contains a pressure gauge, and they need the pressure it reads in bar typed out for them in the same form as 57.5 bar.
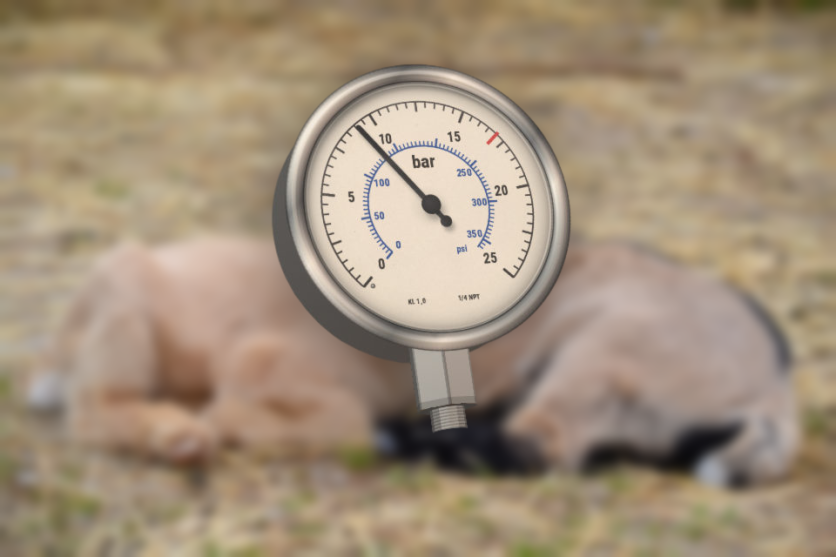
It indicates 9 bar
